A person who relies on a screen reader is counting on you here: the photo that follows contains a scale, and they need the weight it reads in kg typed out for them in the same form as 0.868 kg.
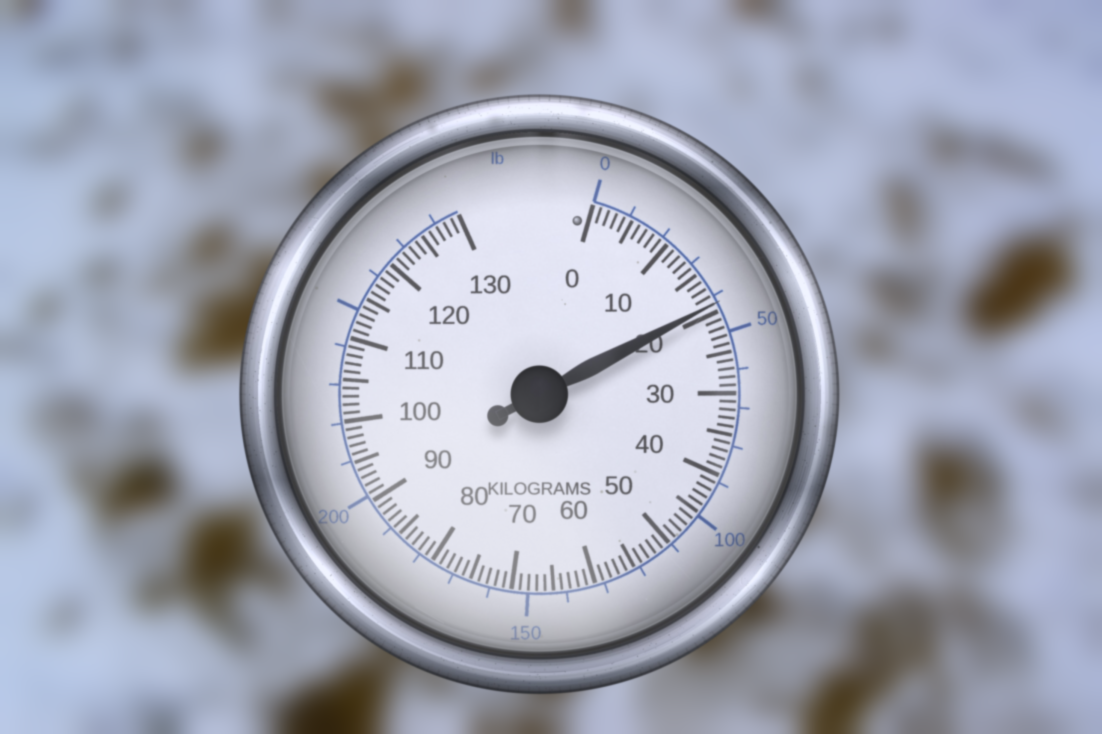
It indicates 19 kg
